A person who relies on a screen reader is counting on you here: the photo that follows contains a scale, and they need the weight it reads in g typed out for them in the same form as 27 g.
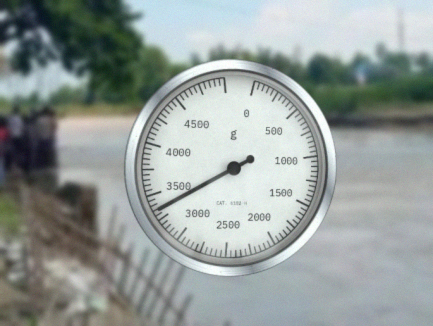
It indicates 3350 g
